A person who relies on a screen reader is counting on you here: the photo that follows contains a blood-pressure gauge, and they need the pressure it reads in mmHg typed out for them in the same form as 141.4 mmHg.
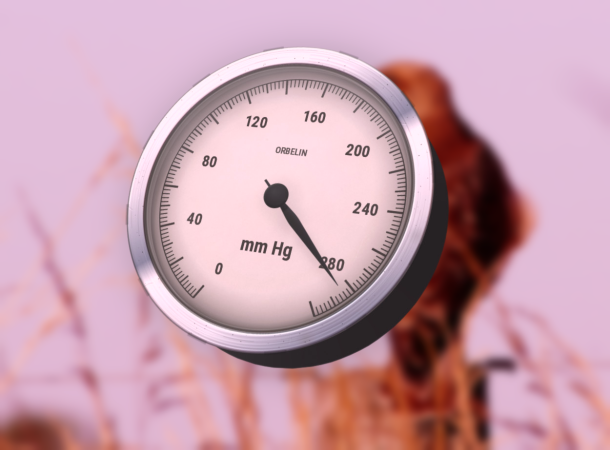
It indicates 284 mmHg
